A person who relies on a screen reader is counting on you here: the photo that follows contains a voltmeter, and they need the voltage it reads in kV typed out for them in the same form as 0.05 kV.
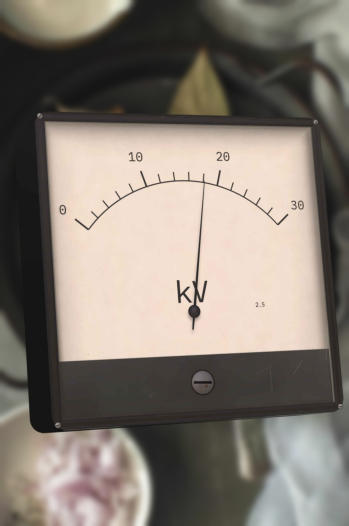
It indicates 18 kV
